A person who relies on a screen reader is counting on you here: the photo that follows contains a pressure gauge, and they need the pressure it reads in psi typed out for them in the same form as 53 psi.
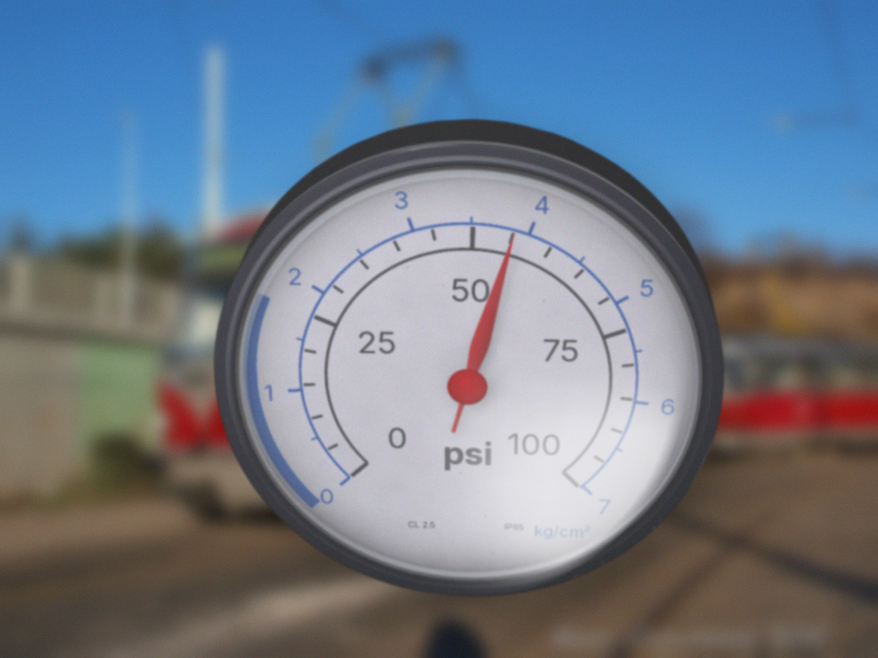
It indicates 55 psi
